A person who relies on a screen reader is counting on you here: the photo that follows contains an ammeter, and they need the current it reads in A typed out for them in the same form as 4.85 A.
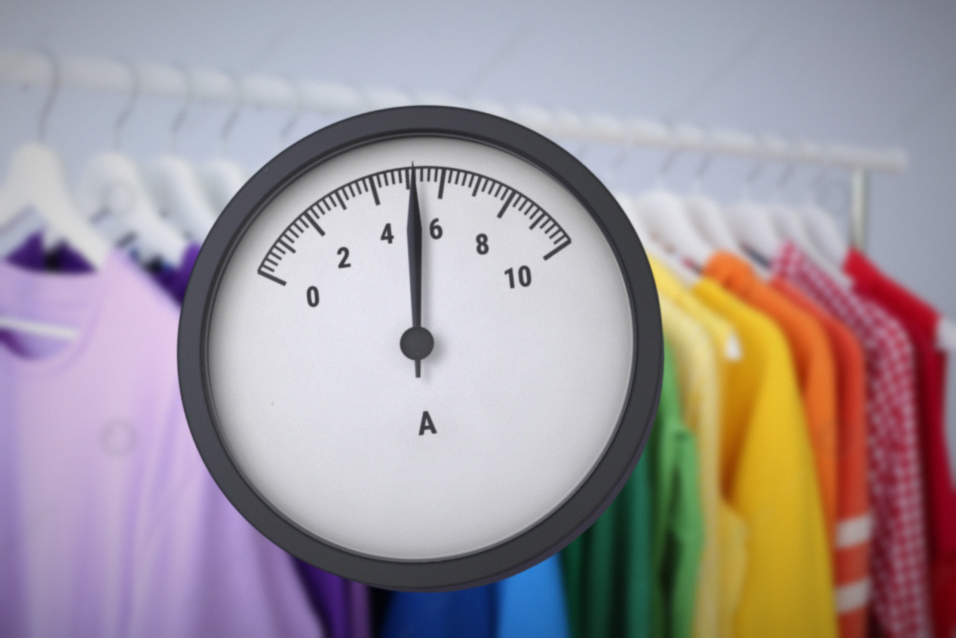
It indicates 5.2 A
